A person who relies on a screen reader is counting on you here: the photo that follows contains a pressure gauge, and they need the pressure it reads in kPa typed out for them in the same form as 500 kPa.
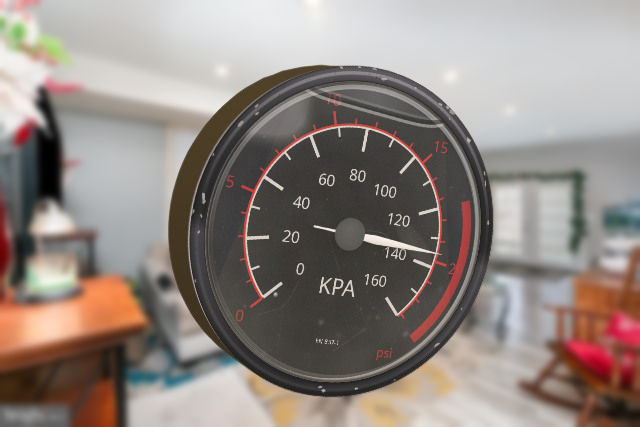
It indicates 135 kPa
